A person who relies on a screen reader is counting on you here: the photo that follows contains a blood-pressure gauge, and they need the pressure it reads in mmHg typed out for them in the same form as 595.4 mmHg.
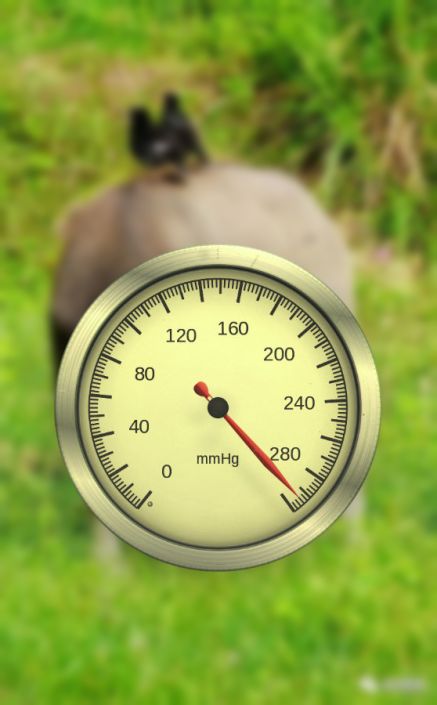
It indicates 294 mmHg
